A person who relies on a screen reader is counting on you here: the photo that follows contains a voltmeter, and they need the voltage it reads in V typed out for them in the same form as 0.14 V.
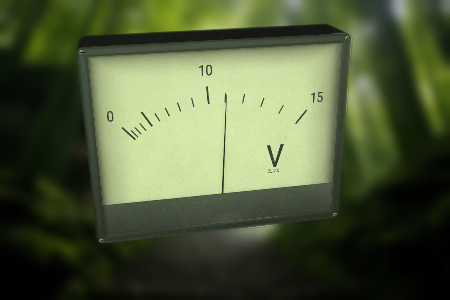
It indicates 11 V
